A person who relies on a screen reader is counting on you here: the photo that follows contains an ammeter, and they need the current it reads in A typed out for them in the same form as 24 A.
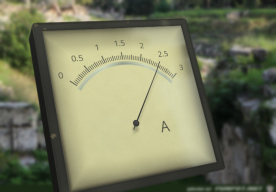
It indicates 2.5 A
